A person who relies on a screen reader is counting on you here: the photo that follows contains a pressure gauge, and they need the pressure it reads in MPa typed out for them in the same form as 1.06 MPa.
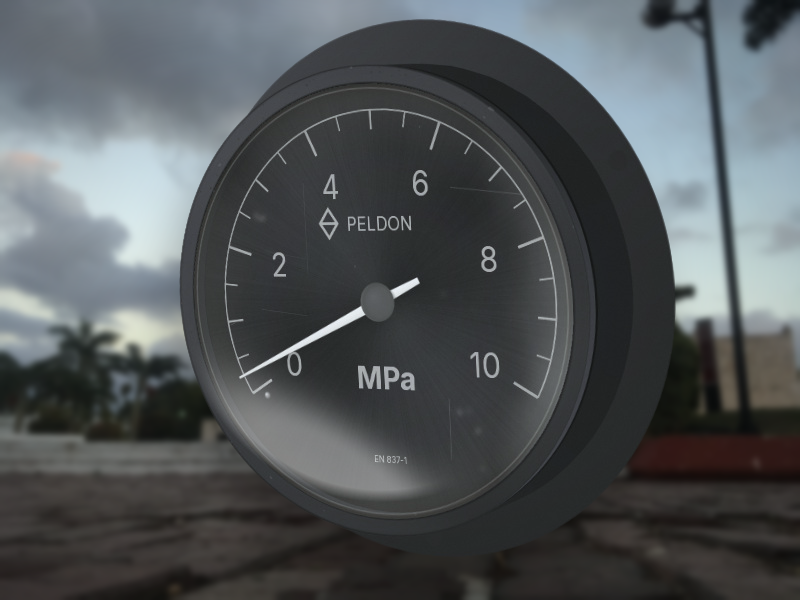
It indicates 0.25 MPa
